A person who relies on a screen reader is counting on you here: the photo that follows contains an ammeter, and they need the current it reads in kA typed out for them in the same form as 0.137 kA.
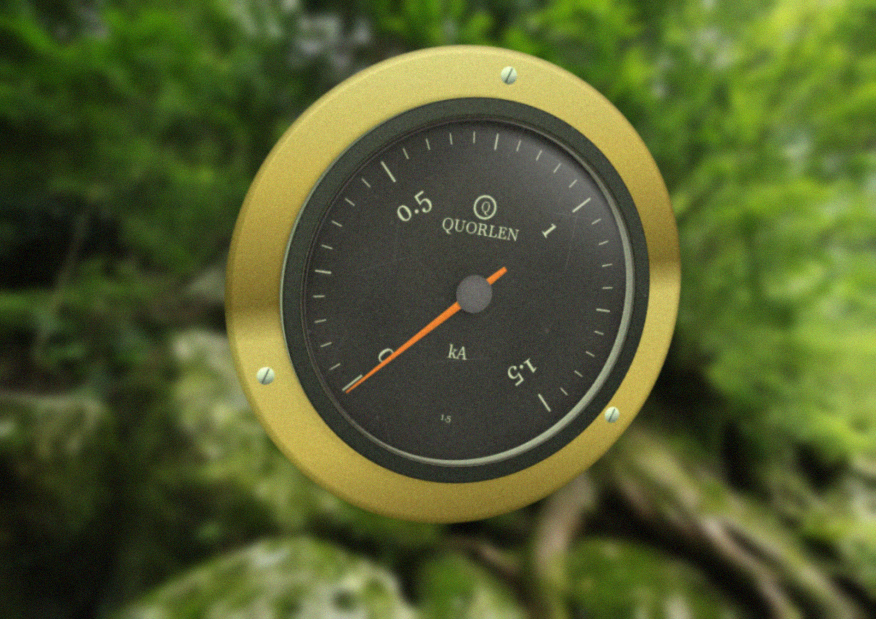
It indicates 0 kA
